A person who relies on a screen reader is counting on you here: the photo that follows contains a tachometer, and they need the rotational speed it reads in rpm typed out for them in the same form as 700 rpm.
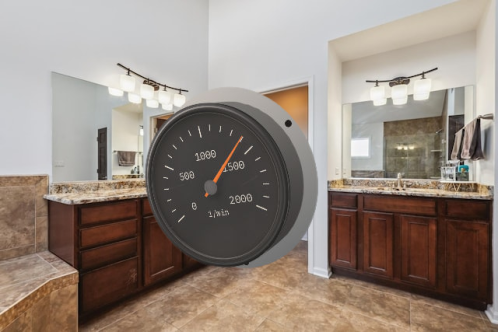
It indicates 1400 rpm
